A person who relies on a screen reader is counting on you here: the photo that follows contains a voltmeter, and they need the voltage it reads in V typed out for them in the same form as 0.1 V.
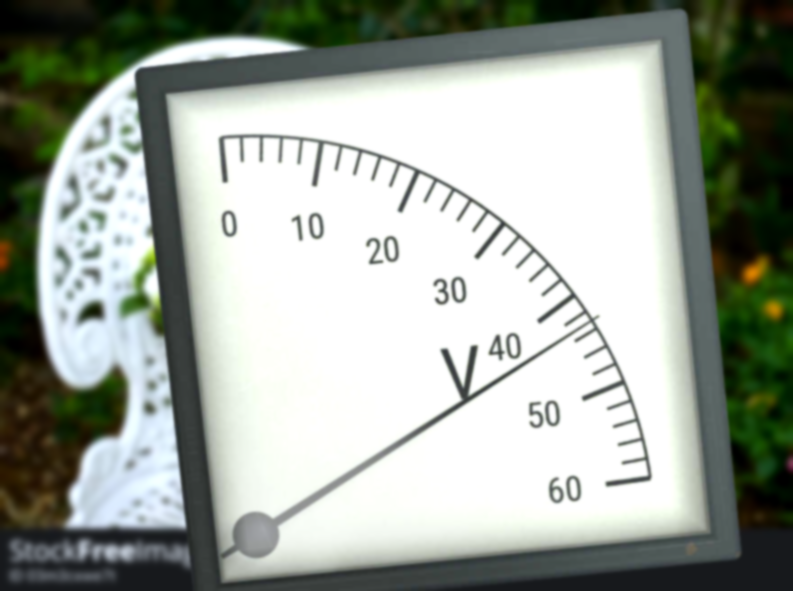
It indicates 43 V
